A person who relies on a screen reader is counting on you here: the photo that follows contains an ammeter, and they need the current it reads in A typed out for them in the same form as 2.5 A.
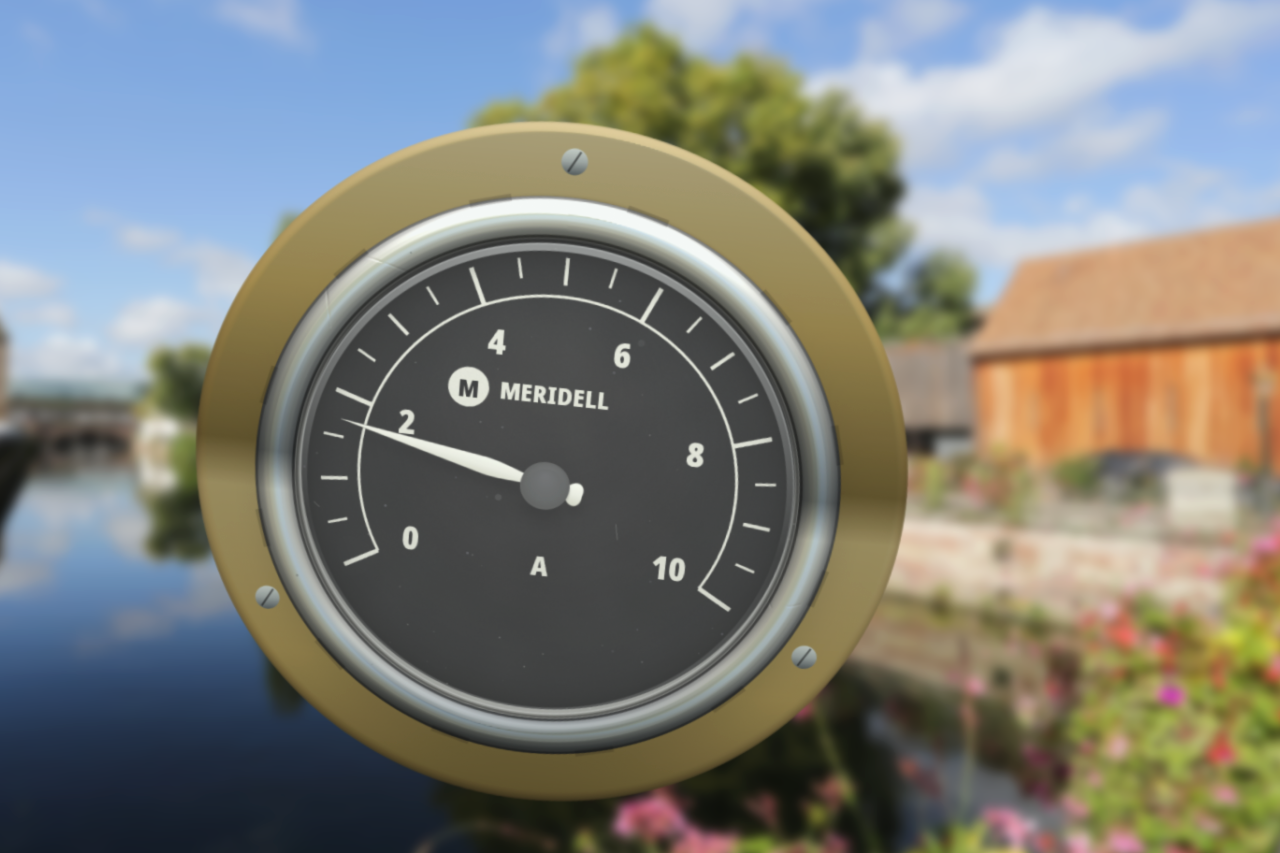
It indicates 1.75 A
